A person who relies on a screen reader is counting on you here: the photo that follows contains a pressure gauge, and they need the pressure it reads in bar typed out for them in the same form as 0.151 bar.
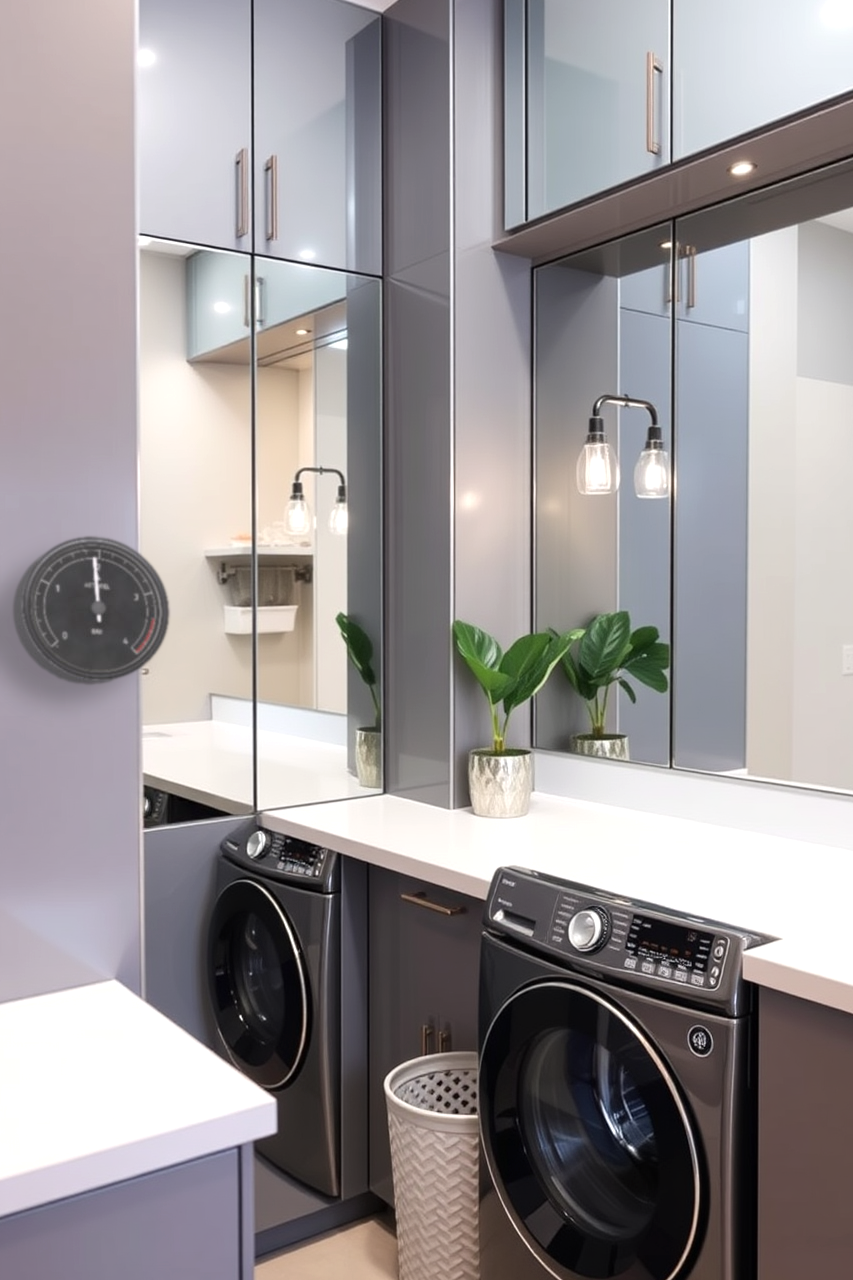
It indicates 1.9 bar
